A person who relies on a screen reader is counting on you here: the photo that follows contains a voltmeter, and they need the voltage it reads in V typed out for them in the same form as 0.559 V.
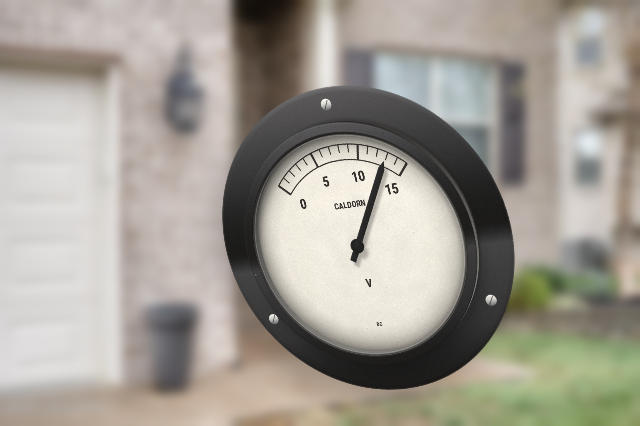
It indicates 13 V
